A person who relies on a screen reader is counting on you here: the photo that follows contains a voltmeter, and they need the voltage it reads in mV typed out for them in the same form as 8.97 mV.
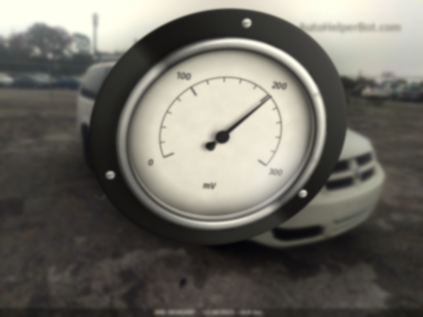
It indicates 200 mV
